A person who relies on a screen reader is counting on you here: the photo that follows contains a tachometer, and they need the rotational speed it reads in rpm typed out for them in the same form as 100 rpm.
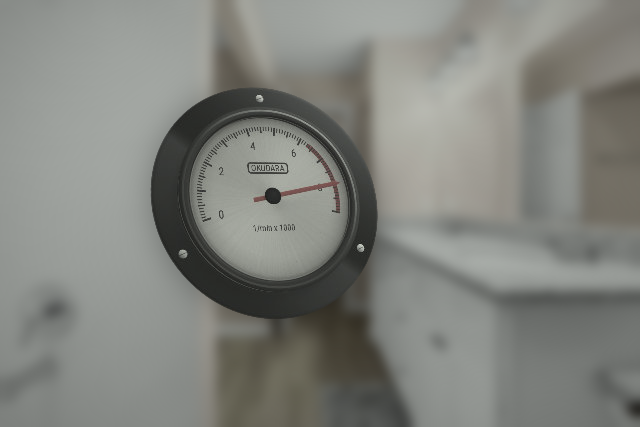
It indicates 8000 rpm
